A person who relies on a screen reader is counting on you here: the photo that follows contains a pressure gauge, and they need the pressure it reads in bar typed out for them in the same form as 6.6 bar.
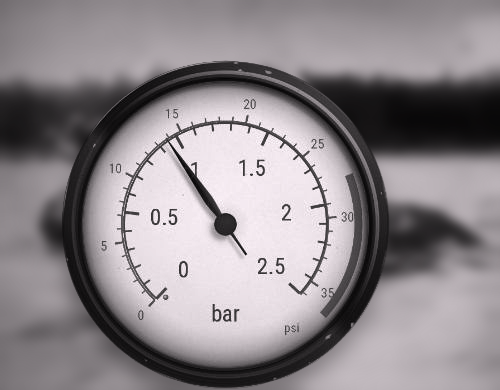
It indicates 0.95 bar
